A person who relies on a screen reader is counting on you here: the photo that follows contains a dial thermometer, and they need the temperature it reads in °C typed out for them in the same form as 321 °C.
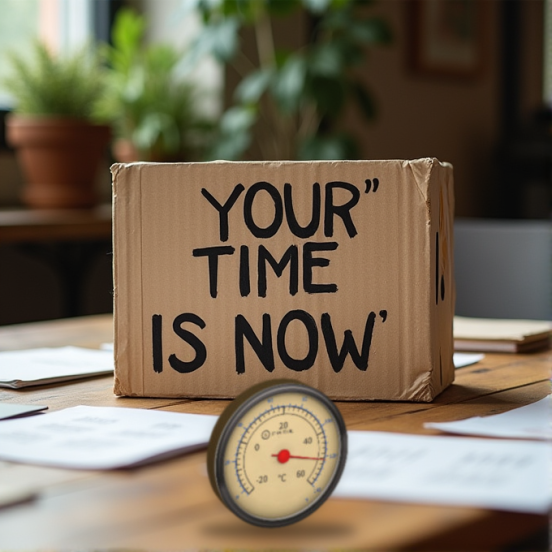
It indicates 50 °C
